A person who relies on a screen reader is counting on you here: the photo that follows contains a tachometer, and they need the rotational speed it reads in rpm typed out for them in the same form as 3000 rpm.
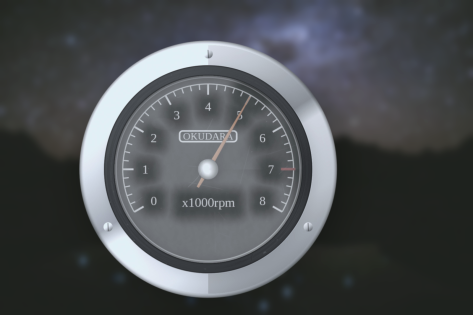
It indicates 5000 rpm
